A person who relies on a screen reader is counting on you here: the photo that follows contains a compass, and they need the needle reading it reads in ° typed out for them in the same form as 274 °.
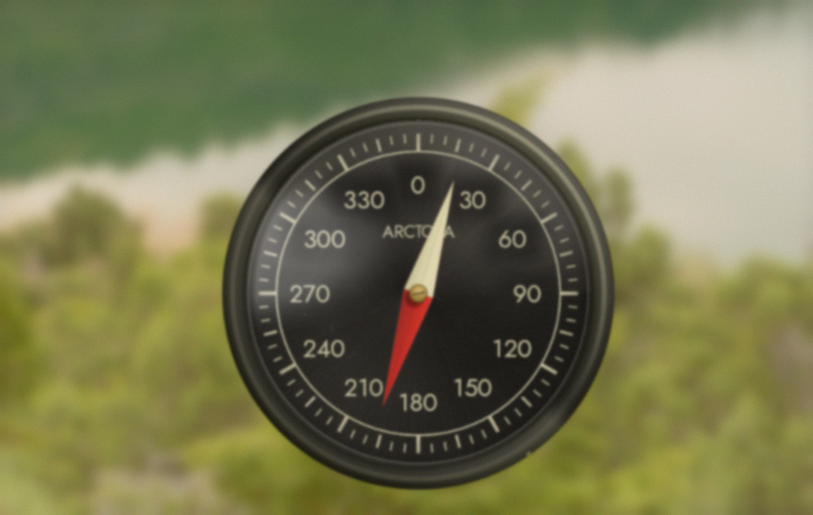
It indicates 197.5 °
